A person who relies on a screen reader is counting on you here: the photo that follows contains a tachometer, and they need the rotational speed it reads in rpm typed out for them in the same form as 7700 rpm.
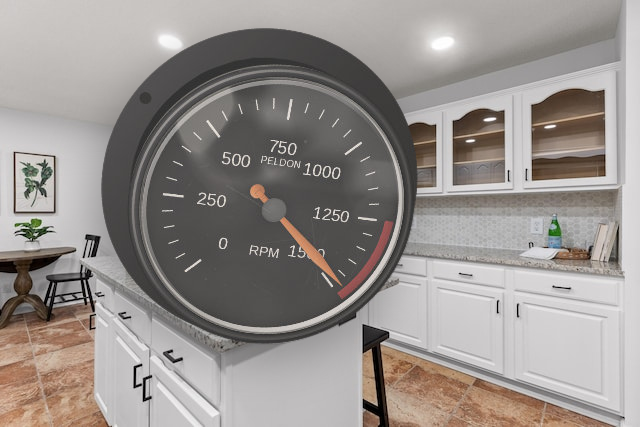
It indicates 1475 rpm
